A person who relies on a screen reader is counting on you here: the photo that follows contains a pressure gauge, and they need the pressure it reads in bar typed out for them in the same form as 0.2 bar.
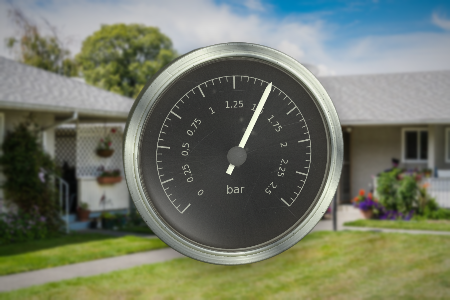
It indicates 1.5 bar
